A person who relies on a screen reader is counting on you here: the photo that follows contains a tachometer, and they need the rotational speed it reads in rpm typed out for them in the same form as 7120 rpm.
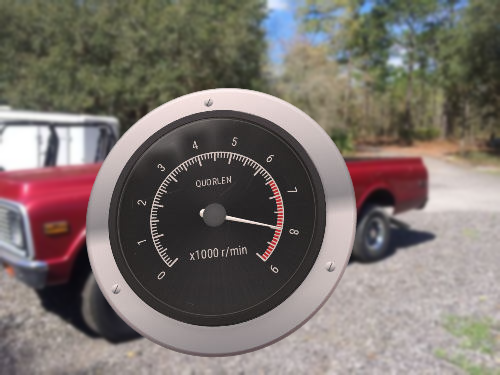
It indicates 8000 rpm
